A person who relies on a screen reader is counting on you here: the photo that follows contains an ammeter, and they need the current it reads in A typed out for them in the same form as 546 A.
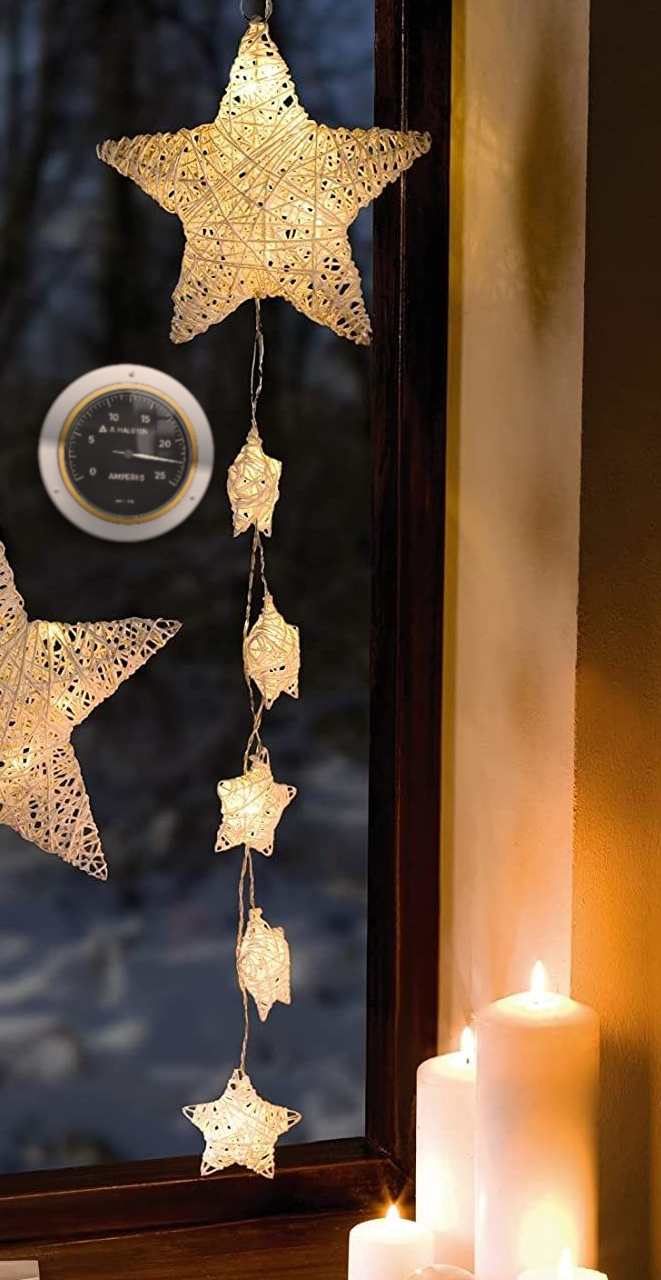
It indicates 22.5 A
